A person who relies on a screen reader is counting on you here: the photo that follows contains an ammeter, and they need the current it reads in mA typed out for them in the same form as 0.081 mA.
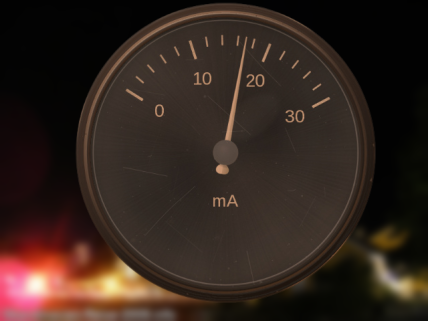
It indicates 17 mA
